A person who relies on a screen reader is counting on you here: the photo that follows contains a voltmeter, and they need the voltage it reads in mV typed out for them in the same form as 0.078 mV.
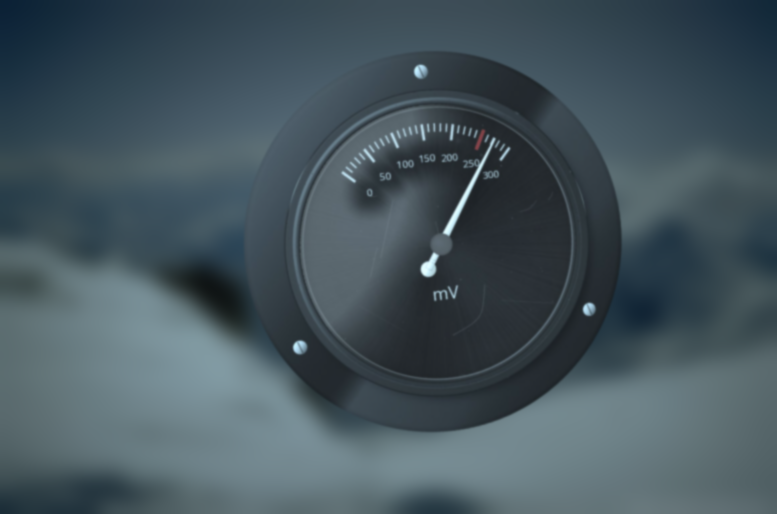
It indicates 270 mV
